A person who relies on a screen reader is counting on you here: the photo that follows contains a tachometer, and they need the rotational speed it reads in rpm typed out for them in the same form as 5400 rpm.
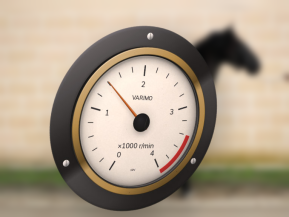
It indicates 1400 rpm
